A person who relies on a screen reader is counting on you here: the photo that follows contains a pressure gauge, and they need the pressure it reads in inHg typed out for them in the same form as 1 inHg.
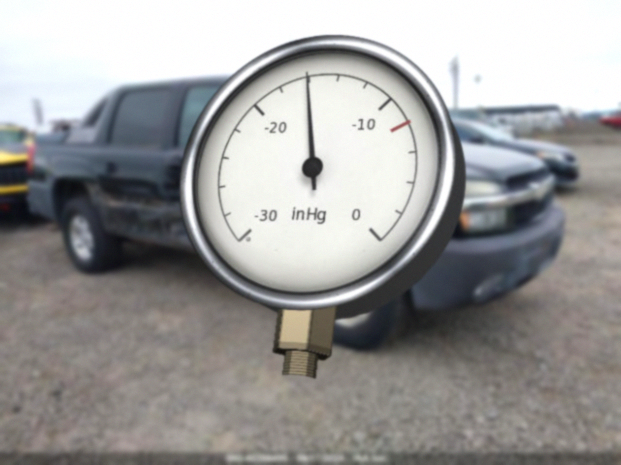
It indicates -16 inHg
